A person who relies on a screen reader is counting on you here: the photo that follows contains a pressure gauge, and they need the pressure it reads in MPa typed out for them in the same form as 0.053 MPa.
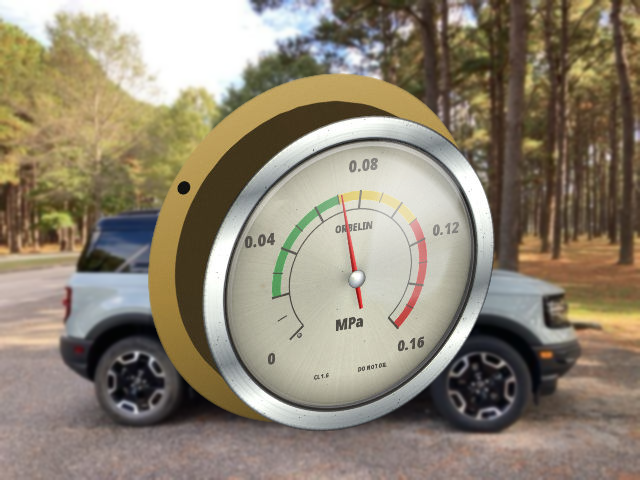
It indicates 0.07 MPa
